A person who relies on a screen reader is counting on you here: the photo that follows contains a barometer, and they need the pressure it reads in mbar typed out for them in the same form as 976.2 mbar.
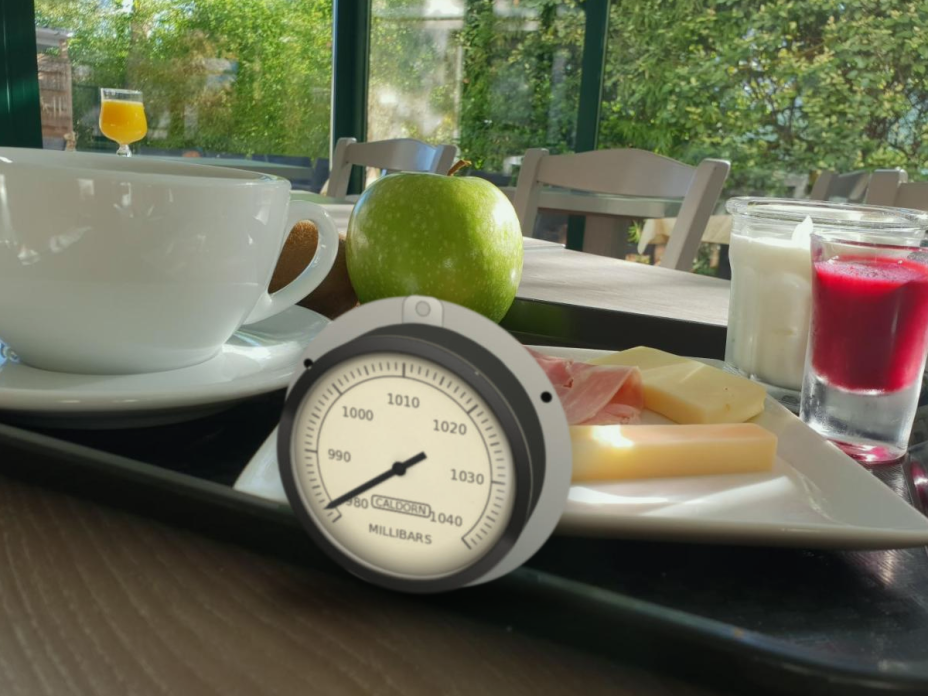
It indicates 982 mbar
